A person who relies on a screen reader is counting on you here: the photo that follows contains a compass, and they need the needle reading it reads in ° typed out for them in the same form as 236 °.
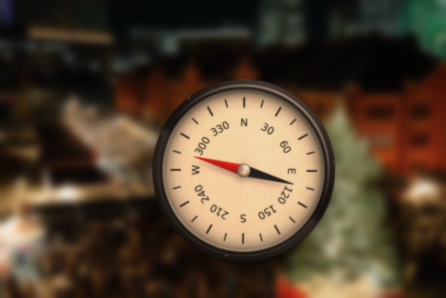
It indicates 285 °
